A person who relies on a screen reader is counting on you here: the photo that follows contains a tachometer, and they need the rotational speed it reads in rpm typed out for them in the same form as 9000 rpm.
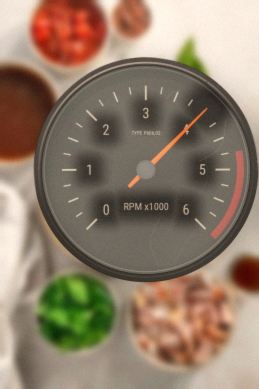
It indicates 4000 rpm
